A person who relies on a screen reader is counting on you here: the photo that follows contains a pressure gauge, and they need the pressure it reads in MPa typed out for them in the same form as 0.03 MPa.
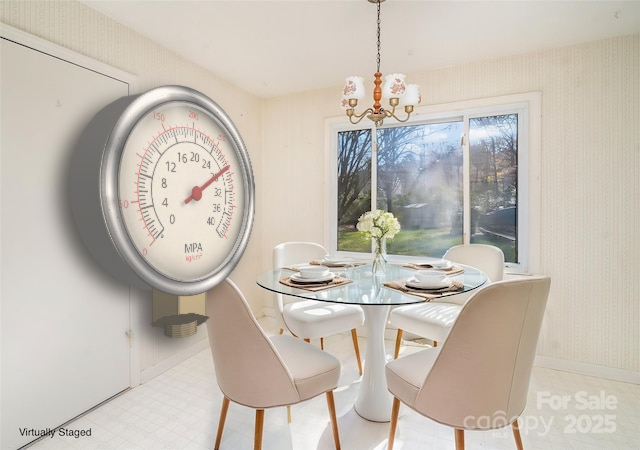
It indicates 28 MPa
